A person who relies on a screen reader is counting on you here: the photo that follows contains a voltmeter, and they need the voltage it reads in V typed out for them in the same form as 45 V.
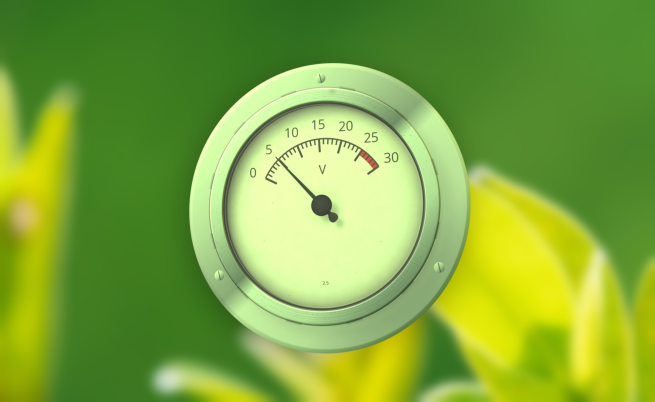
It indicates 5 V
